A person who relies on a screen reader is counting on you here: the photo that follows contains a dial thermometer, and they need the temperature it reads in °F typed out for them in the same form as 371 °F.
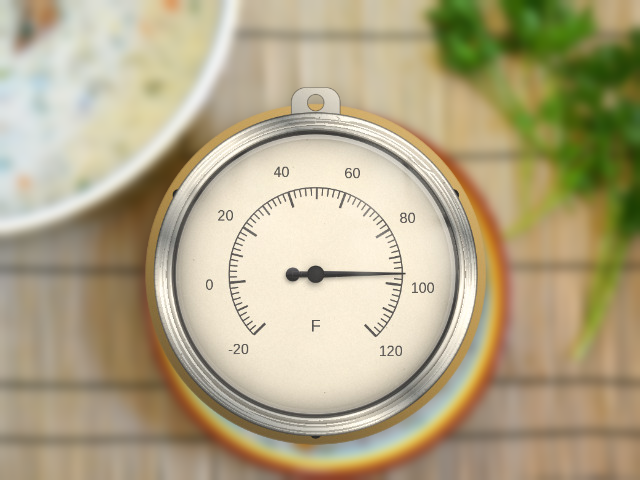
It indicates 96 °F
